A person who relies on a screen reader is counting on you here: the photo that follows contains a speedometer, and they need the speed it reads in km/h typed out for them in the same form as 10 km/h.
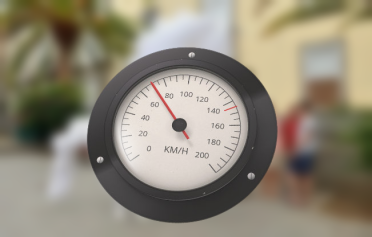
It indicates 70 km/h
